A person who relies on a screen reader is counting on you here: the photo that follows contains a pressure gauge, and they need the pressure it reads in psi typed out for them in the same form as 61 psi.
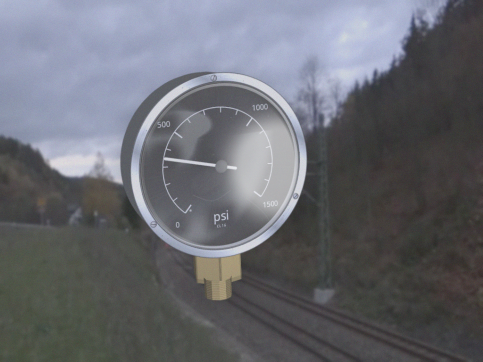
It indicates 350 psi
